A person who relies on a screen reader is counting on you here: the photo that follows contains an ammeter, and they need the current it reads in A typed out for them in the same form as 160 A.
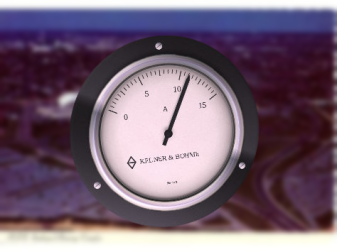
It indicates 11 A
